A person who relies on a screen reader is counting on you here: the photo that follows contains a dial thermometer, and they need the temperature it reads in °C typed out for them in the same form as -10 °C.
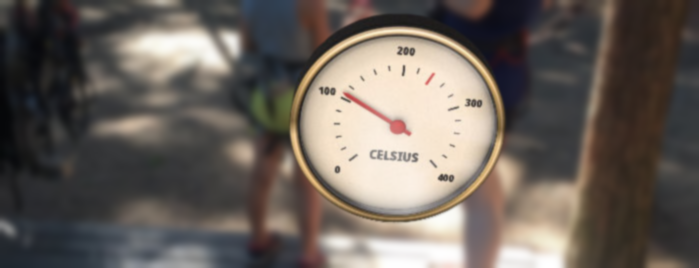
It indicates 110 °C
